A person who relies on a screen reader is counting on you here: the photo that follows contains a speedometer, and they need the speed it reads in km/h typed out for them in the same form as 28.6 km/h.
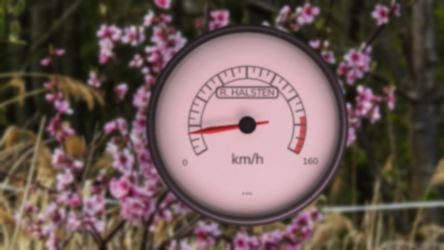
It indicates 15 km/h
